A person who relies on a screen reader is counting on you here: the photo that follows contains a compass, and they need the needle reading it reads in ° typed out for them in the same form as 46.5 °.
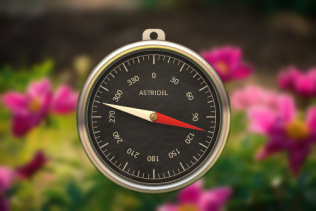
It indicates 105 °
